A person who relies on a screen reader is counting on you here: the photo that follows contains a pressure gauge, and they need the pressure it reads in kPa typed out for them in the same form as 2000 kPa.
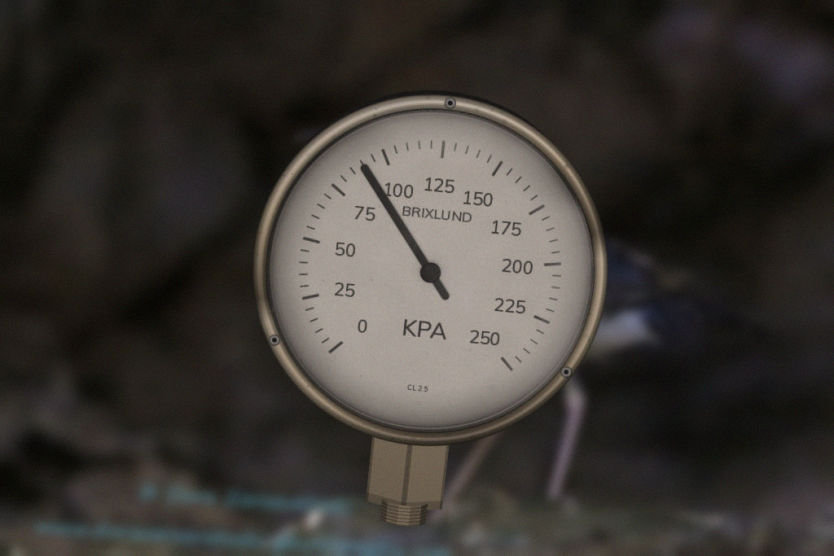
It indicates 90 kPa
